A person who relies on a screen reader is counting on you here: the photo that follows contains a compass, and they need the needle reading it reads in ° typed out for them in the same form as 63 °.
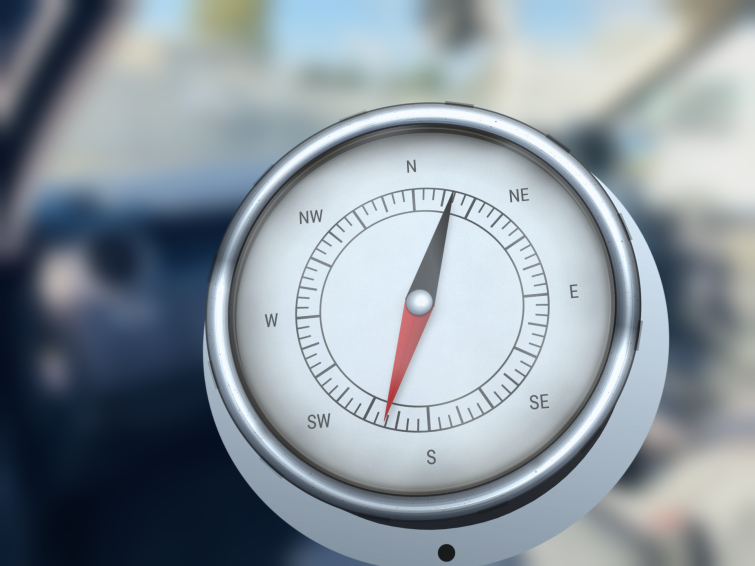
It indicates 200 °
